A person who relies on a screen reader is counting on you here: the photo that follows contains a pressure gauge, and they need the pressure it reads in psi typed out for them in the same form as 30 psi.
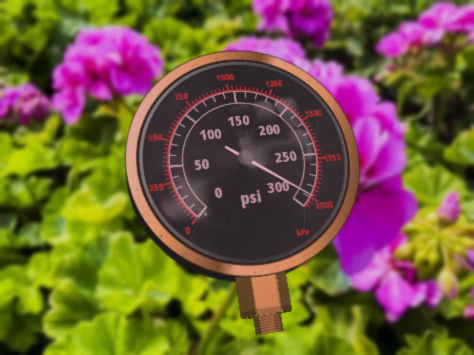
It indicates 290 psi
